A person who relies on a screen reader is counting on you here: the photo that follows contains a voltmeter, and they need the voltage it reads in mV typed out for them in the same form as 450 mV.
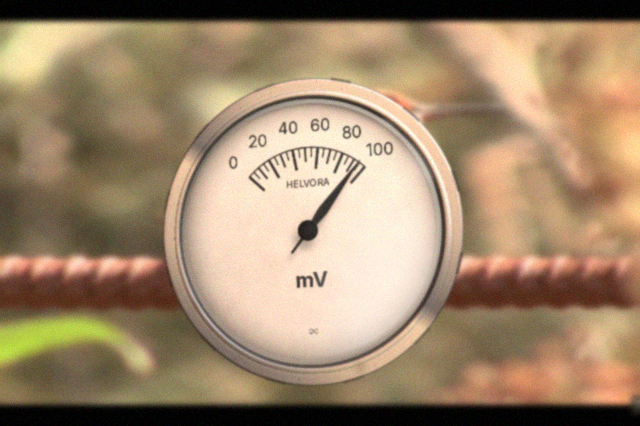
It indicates 95 mV
